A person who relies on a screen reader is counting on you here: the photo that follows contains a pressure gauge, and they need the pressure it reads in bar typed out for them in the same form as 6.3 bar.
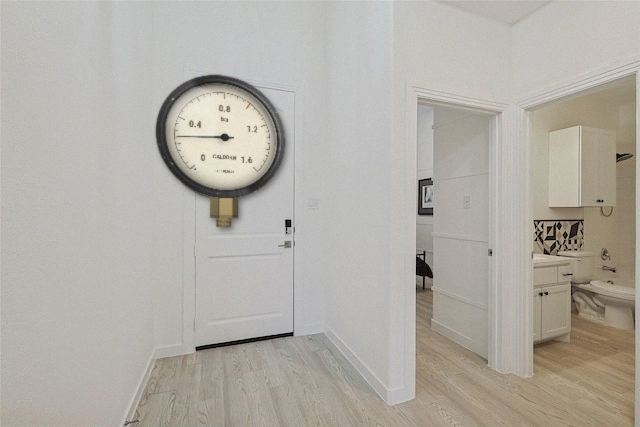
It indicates 0.25 bar
